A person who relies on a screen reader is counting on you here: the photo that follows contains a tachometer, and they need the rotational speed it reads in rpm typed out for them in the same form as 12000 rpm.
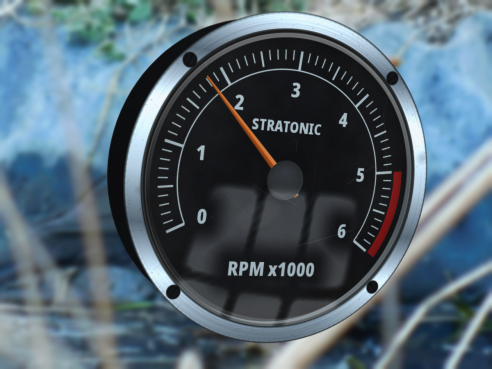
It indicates 1800 rpm
